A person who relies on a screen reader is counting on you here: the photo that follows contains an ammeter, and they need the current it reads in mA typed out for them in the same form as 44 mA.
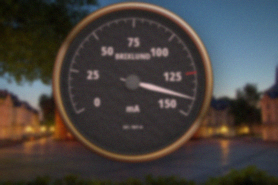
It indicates 140 mA
